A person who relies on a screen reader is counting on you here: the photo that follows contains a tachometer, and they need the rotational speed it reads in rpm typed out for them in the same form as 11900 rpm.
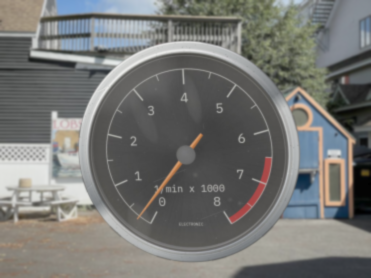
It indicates 250 rpm
